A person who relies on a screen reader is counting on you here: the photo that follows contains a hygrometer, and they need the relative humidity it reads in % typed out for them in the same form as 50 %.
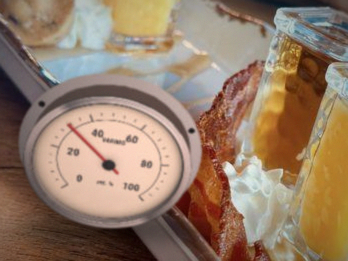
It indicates 32 %
